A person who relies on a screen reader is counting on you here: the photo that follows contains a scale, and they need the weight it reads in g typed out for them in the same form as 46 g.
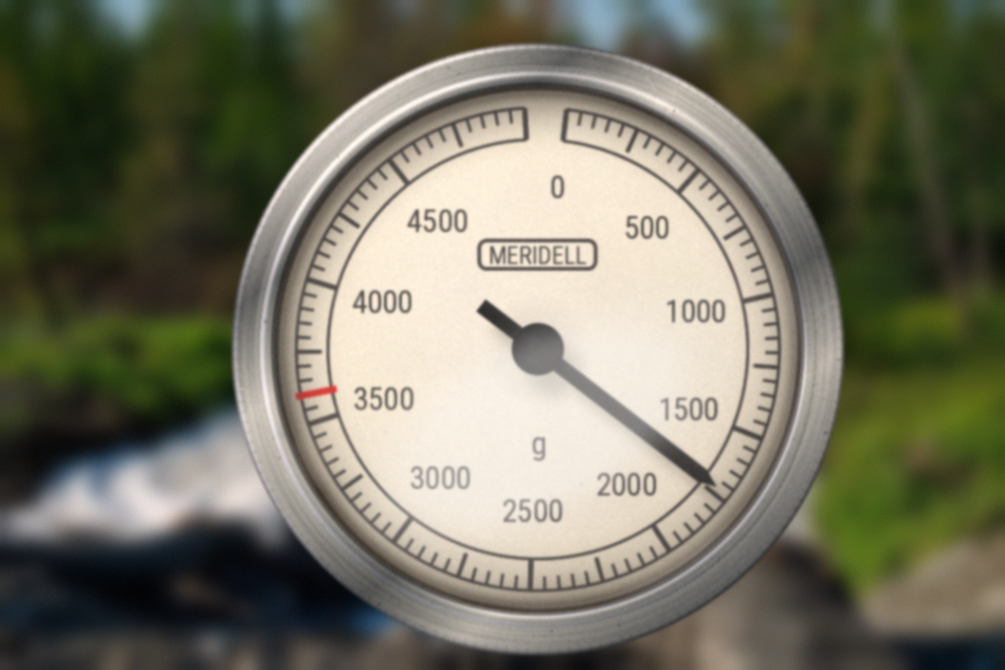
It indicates 1725 g
